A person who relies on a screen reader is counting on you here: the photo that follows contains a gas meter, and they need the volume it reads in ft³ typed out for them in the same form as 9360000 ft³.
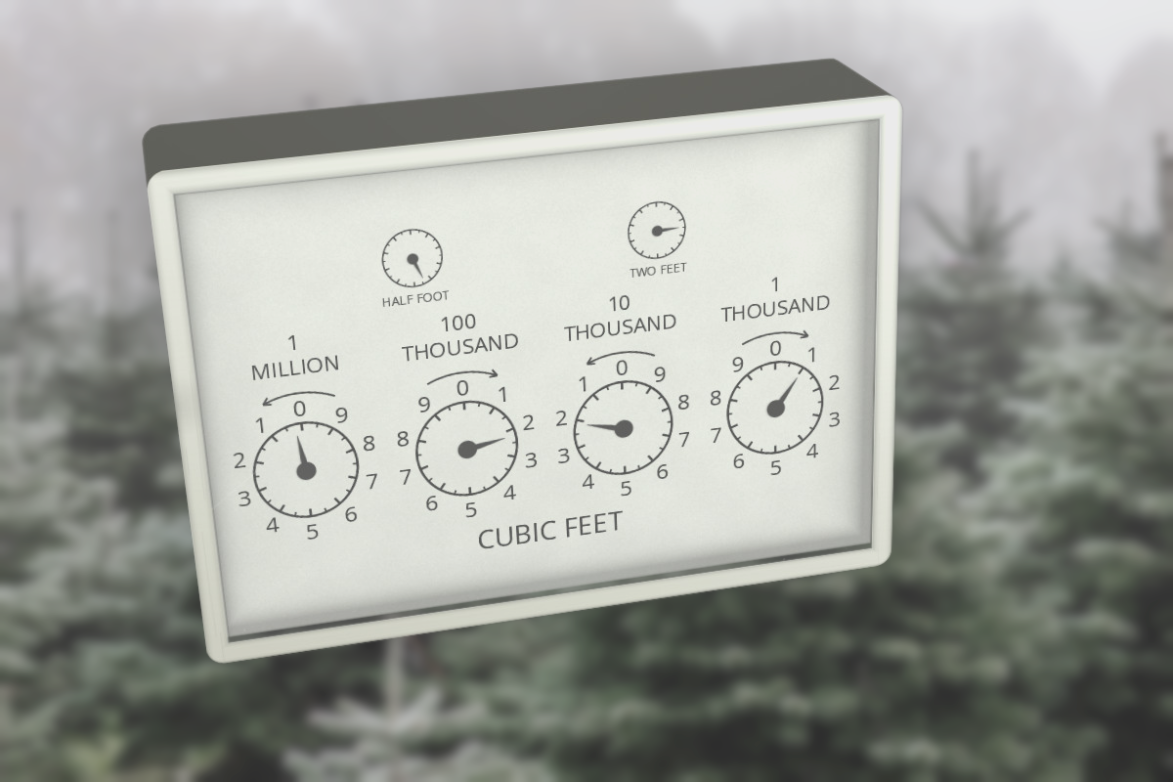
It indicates 22100 ft³
